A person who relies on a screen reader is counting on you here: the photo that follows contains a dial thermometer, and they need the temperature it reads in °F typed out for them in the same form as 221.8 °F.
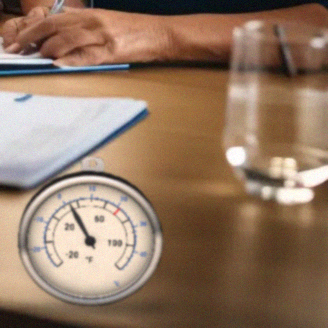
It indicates 35 °F
